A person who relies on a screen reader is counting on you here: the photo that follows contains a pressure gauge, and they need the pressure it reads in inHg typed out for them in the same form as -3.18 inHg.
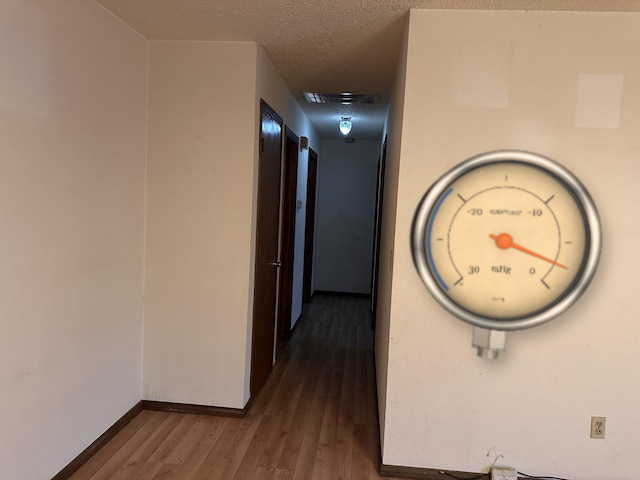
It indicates -2.5 inHg
